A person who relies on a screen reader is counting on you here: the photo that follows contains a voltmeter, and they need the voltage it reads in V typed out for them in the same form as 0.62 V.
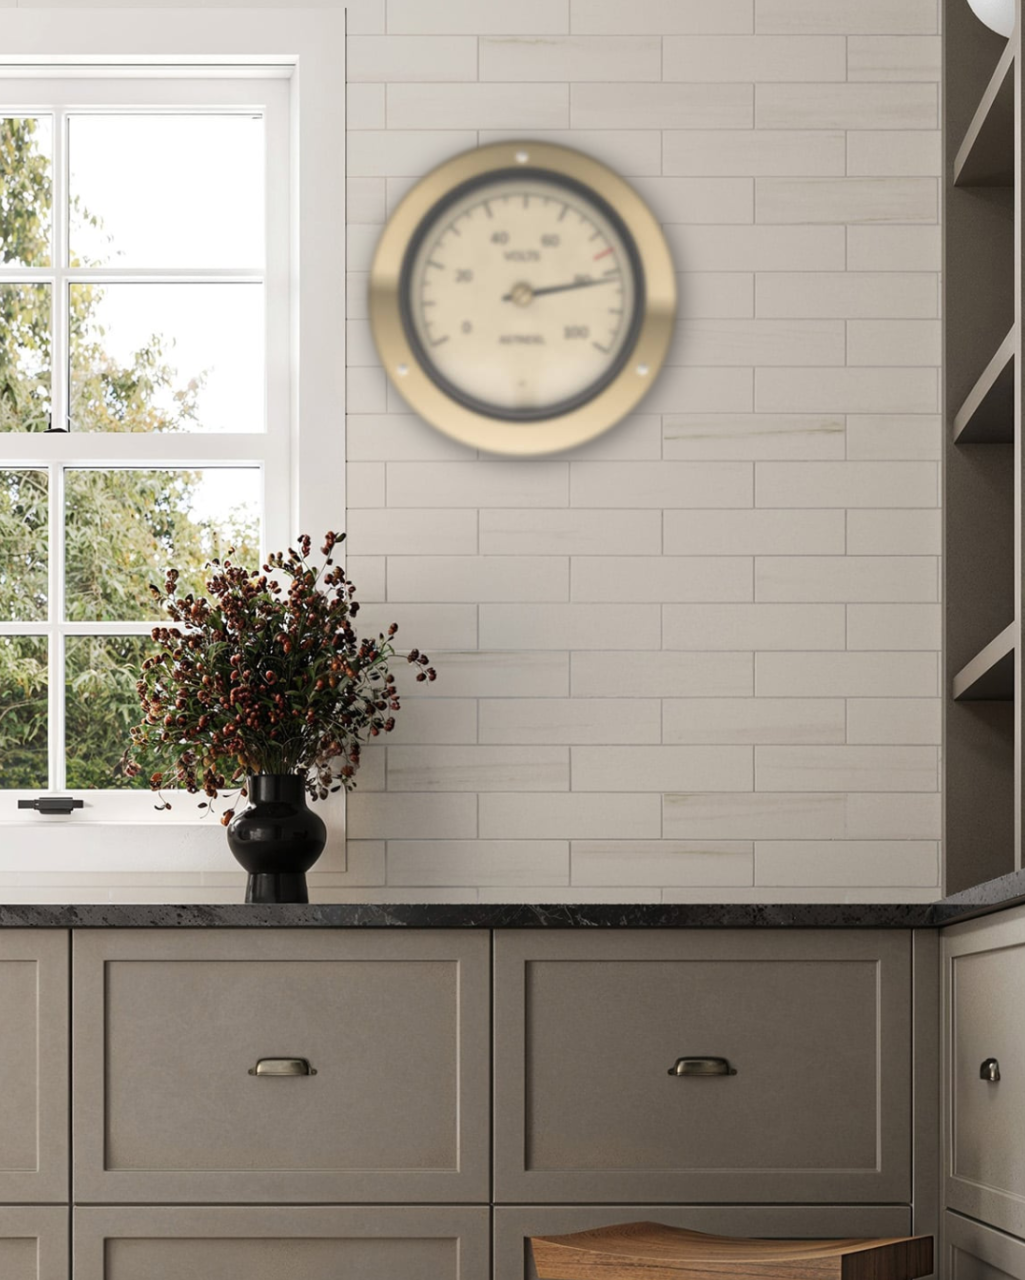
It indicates 82.5 V
